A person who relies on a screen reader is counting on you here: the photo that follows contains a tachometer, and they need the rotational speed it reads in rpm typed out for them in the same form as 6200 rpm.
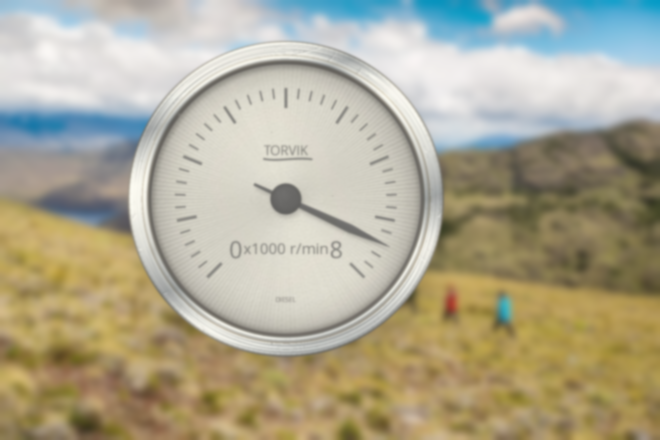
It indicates 7400 rpm
